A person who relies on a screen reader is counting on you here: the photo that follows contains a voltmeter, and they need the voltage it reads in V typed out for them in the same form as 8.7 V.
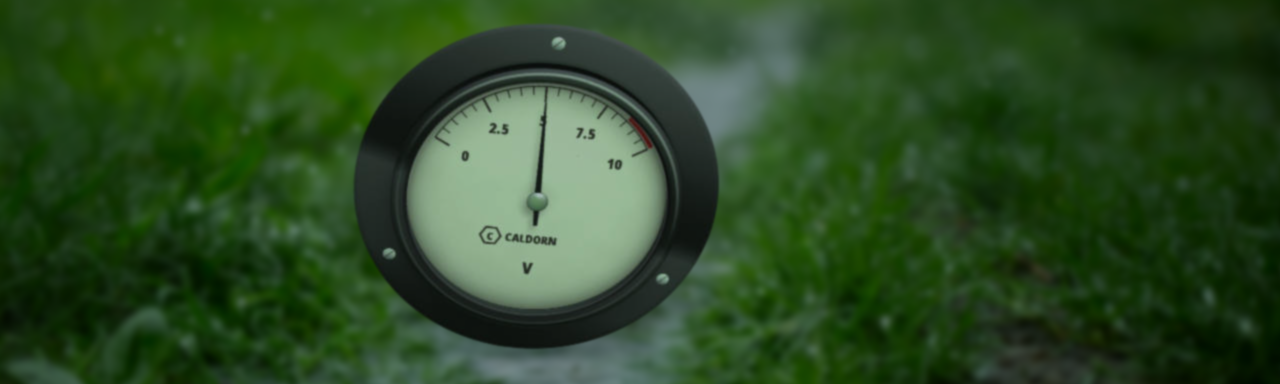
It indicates 5 V
